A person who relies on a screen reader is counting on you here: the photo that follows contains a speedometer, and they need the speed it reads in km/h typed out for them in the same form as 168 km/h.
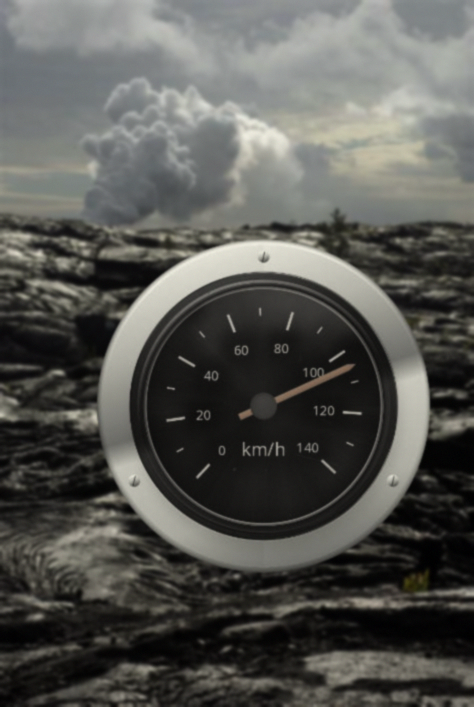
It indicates 105 km/h
